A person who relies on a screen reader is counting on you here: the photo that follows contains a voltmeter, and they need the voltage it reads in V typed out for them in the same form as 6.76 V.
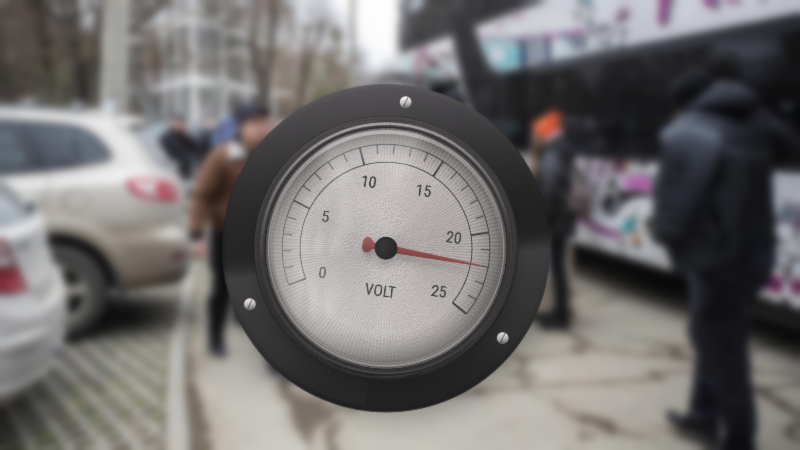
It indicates 22 V
